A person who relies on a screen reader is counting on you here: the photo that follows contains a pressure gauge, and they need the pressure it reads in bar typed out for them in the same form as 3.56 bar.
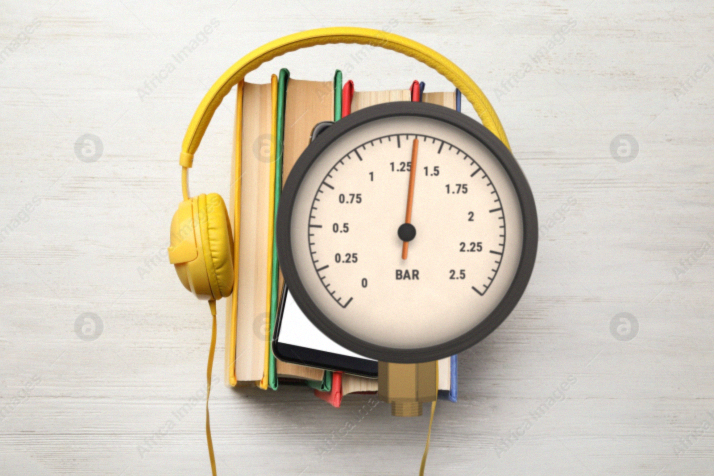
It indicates 1.35 bar
